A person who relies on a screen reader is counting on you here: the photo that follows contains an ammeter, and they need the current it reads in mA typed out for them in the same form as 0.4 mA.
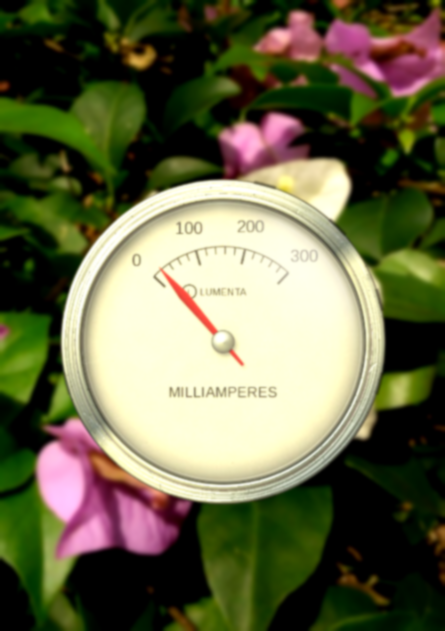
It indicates 20 mA
